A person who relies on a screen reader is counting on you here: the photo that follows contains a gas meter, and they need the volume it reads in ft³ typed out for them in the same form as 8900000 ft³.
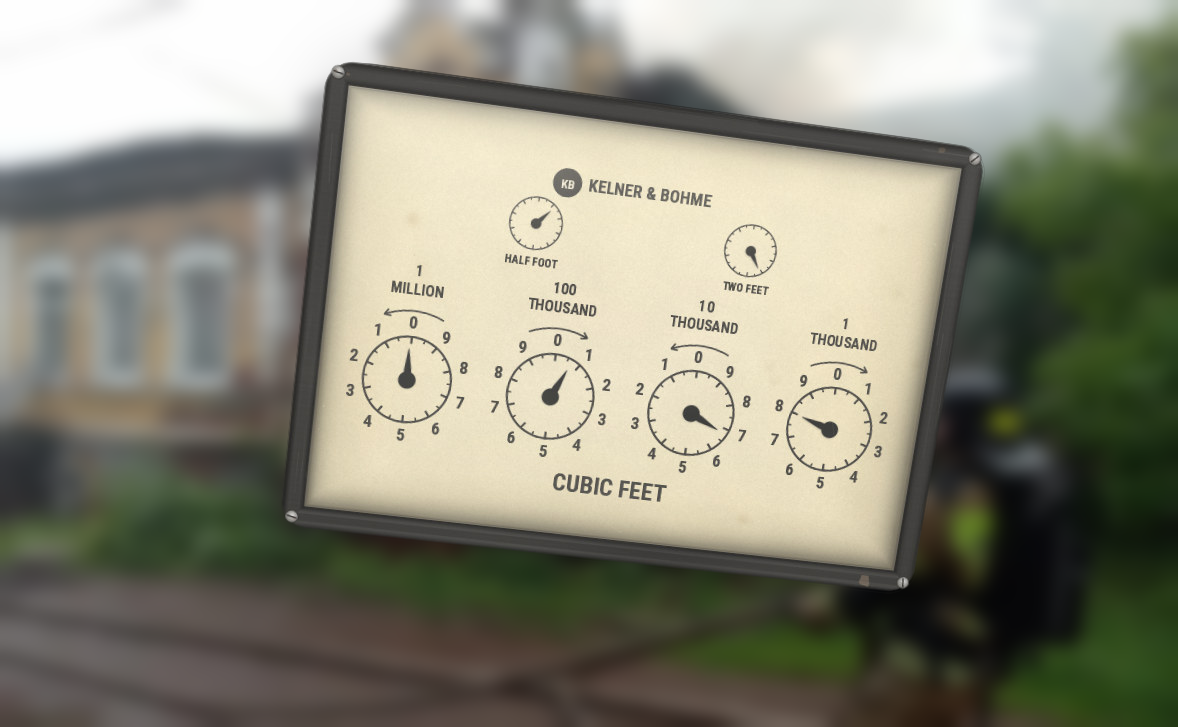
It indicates 6800 ft³
